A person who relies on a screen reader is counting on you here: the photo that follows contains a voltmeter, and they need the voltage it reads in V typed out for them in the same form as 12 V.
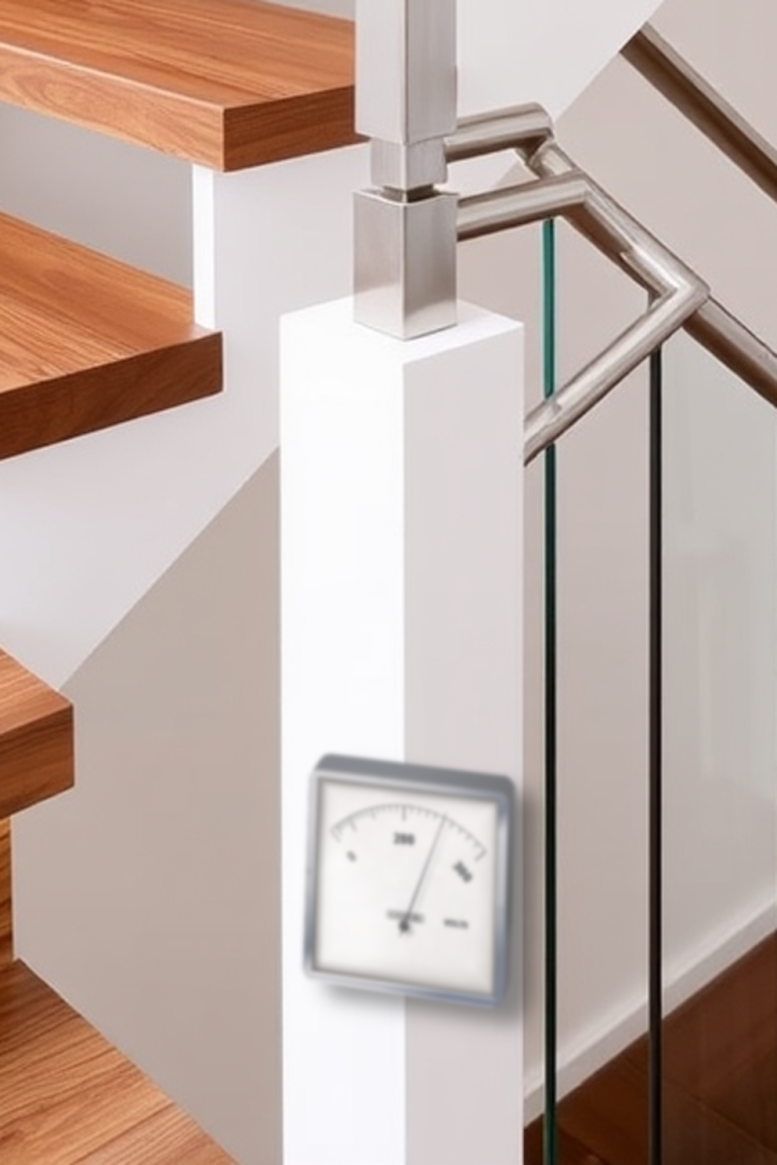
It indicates 250 V
